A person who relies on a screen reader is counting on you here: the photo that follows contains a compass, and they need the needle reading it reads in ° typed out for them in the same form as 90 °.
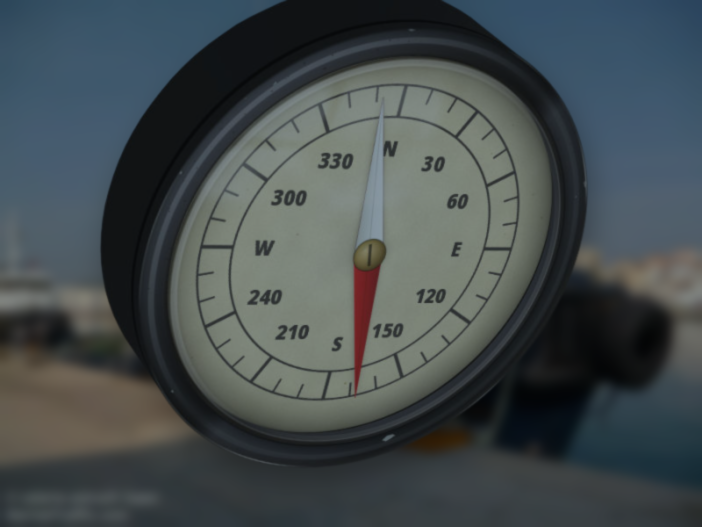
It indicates 170 °
